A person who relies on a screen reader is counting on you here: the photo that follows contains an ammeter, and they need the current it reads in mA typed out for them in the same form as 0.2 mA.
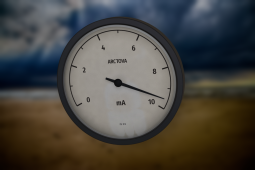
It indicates 9.5 mA
